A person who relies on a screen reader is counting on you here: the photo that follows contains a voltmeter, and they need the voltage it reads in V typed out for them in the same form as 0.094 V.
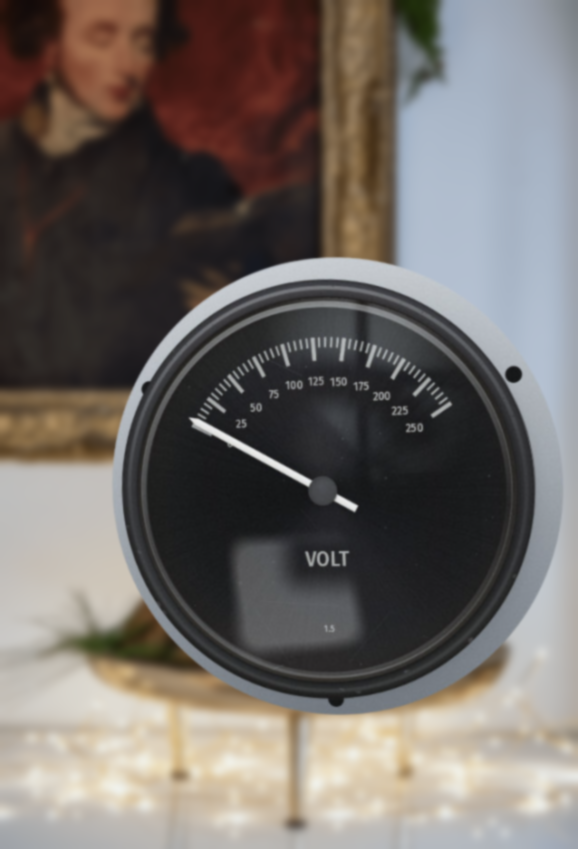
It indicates 5 V
